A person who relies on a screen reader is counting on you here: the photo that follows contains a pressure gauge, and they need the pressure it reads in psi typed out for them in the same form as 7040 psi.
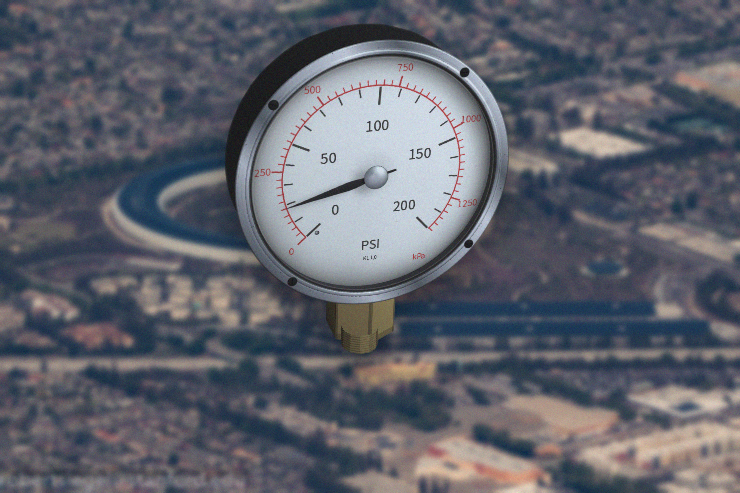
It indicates 20 psi
